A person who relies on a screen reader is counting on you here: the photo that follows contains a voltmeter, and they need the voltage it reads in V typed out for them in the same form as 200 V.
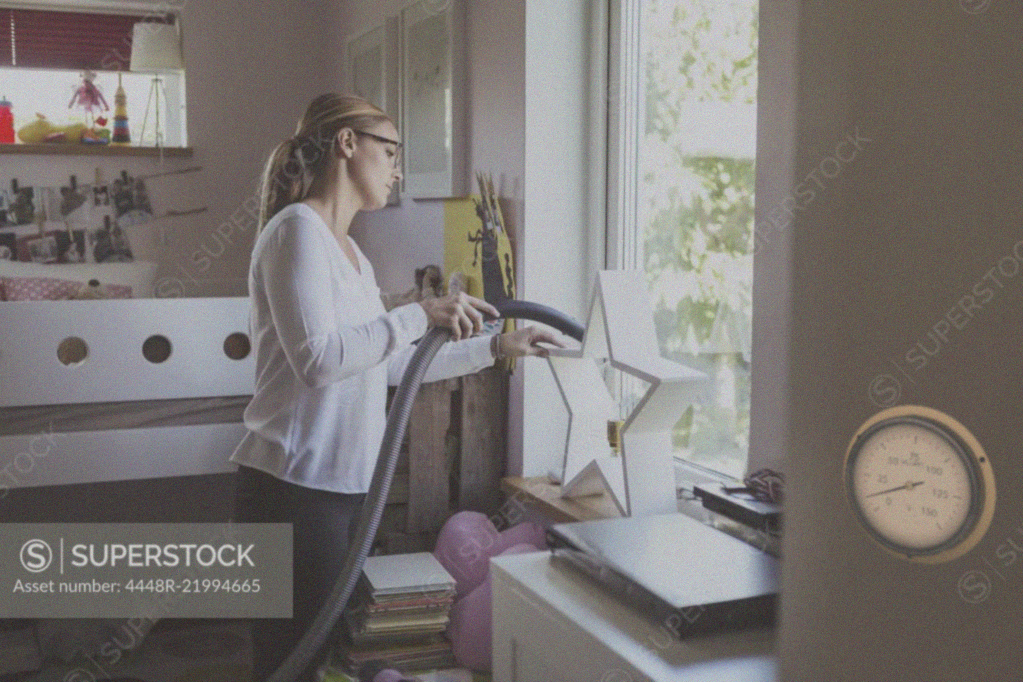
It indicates 10 V
